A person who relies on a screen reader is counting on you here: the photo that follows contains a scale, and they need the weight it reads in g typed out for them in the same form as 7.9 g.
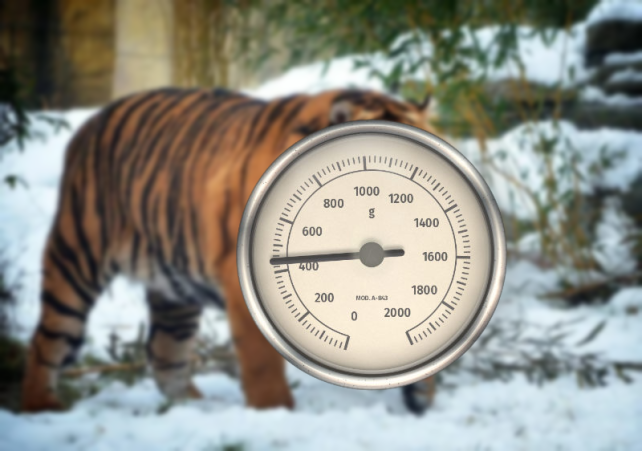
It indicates 440 g
